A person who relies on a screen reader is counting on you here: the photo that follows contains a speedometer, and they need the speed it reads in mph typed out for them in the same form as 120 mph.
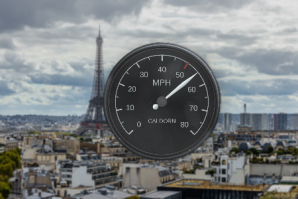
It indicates 55 mph
